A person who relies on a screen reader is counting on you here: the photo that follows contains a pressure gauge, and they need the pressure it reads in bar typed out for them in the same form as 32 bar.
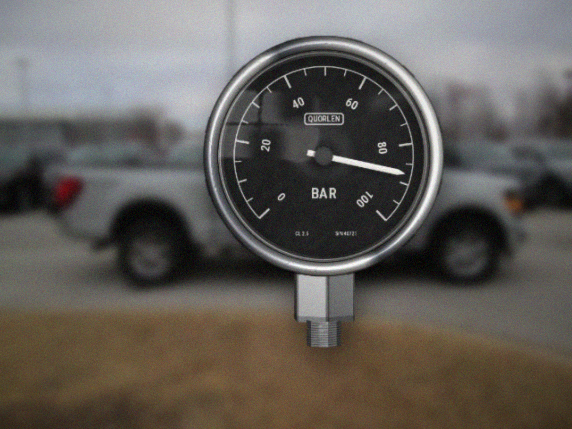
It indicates 87.5 bar
